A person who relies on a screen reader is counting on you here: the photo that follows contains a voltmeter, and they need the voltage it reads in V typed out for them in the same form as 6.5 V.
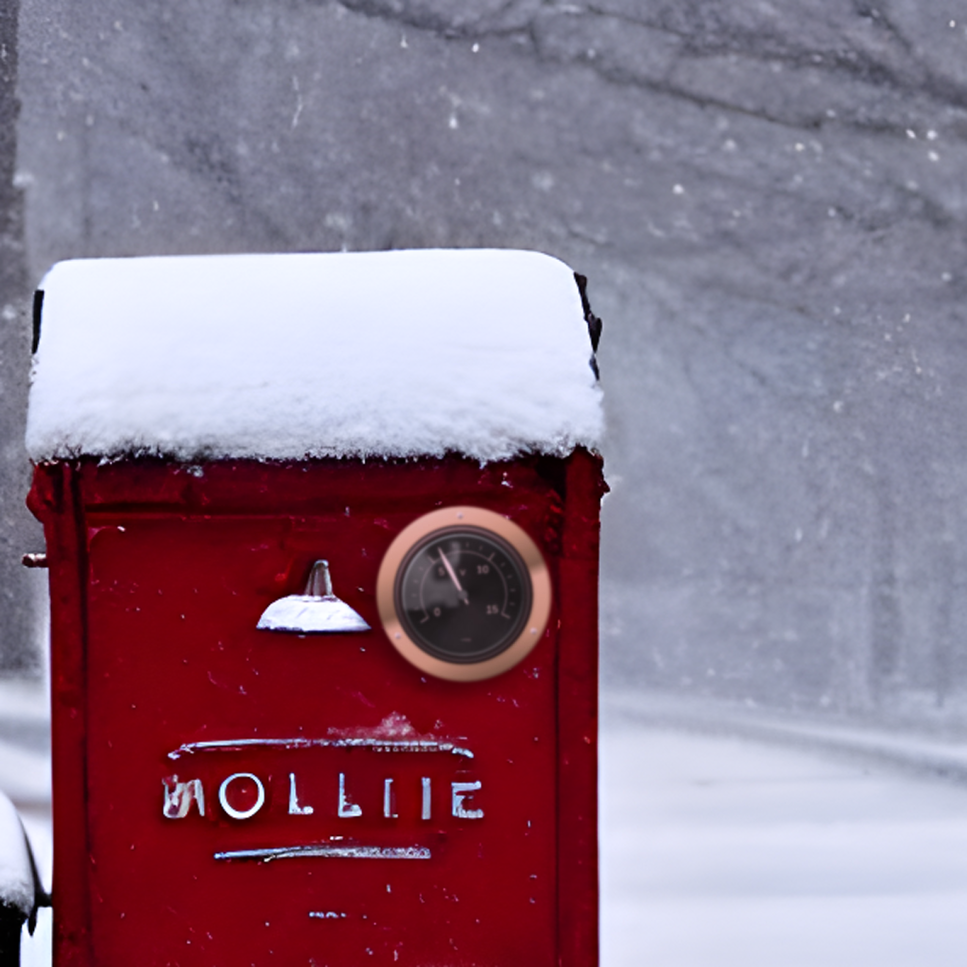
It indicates 6 V
